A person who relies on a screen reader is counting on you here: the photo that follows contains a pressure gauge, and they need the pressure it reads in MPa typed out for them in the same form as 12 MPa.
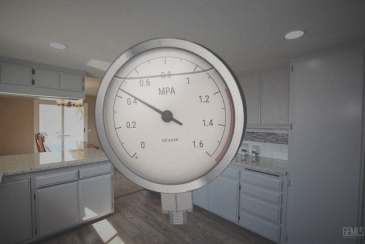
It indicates 0.45 MPa
